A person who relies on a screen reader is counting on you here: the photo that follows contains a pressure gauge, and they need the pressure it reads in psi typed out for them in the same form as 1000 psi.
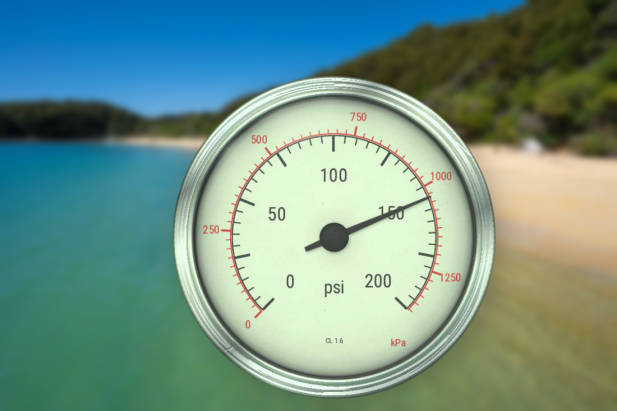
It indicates 150 psi
